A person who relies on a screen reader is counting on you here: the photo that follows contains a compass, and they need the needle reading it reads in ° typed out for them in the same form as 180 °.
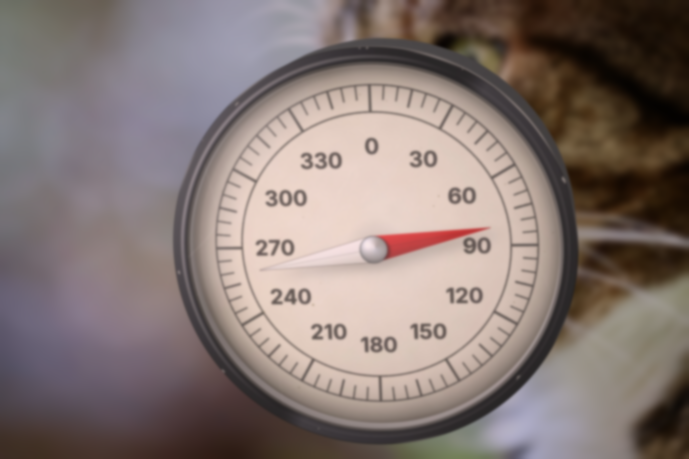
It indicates 80 °
